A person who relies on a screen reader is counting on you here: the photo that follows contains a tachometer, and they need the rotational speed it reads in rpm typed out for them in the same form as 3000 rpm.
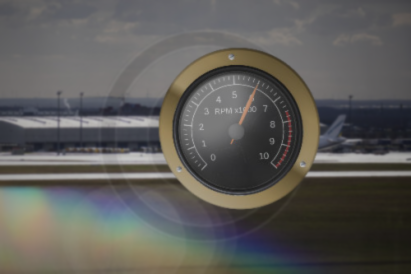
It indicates 6000 rpm
